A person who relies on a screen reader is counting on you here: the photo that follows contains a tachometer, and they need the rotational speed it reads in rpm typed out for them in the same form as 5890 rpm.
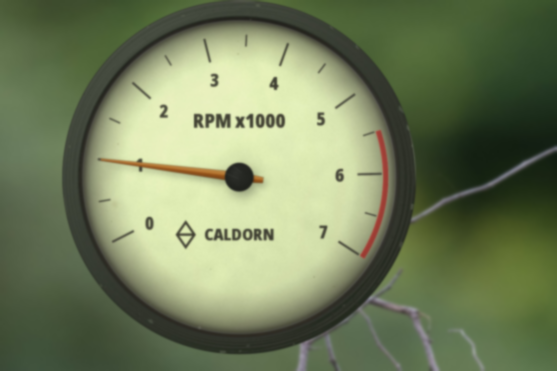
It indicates 1000 rpm
